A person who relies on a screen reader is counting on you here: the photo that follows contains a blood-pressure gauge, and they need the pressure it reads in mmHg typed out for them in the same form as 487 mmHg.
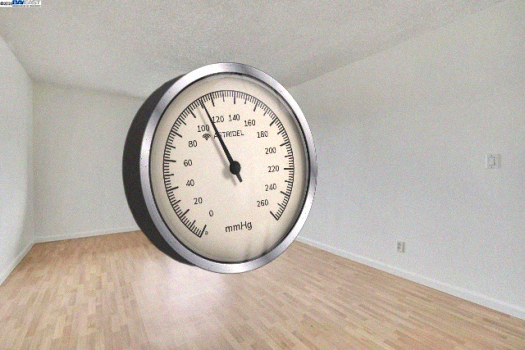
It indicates 110 mmHg
